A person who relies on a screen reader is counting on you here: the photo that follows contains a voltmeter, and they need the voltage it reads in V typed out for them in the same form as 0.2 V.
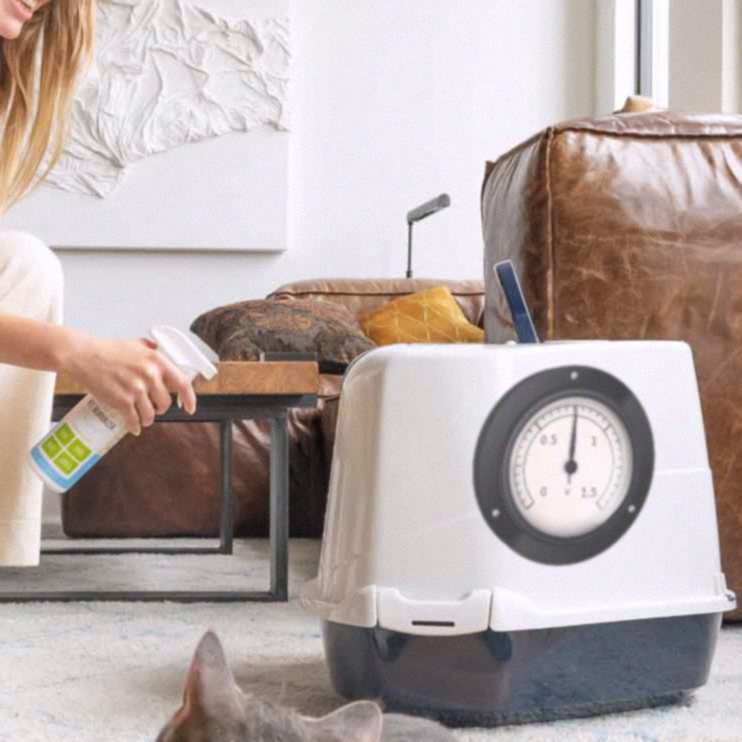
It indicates 0.75 V
